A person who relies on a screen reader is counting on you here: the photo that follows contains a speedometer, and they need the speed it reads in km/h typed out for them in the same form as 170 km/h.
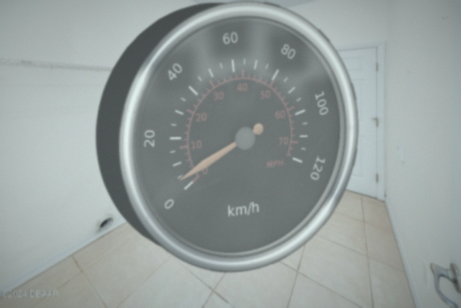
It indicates 5 km/h
